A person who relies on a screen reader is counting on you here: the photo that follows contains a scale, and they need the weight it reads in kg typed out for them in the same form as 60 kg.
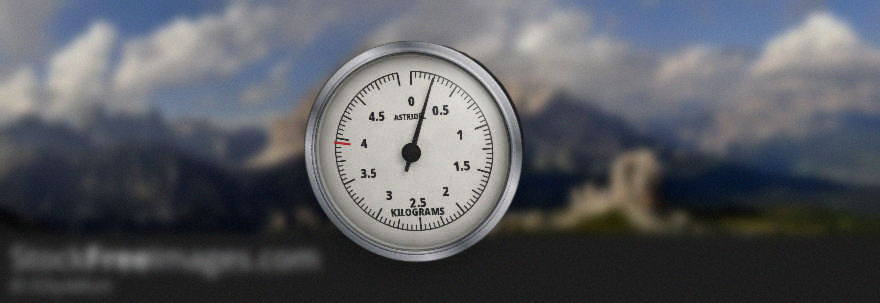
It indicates 0.25 kg
